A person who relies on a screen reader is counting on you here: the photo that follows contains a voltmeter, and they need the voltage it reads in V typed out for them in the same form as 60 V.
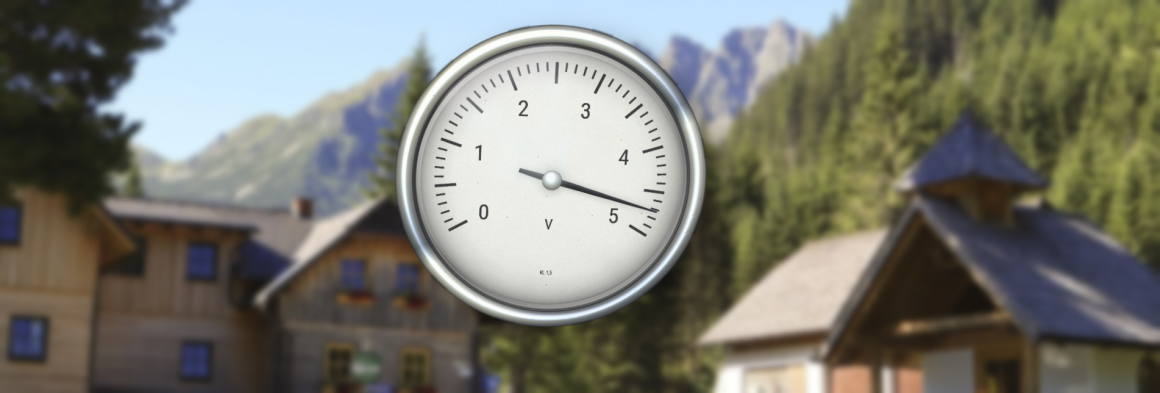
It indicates 4.7 V
